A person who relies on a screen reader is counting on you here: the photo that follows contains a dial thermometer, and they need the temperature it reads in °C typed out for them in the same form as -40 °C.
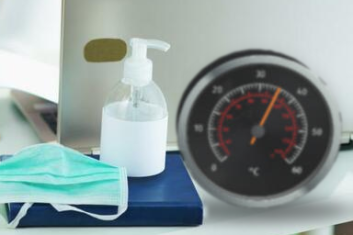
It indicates 35 °C
